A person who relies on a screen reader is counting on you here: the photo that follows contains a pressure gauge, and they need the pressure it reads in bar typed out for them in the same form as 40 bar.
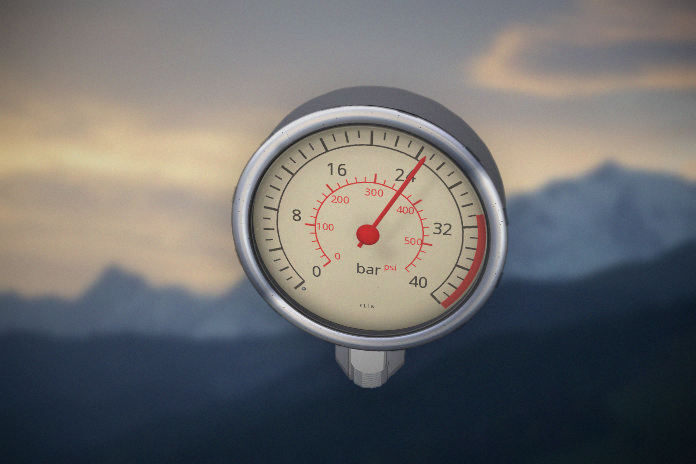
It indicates 24.5 bar
